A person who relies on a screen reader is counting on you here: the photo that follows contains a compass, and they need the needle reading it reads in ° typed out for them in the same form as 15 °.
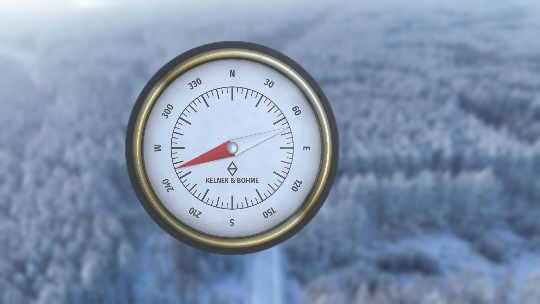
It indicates 250 °
